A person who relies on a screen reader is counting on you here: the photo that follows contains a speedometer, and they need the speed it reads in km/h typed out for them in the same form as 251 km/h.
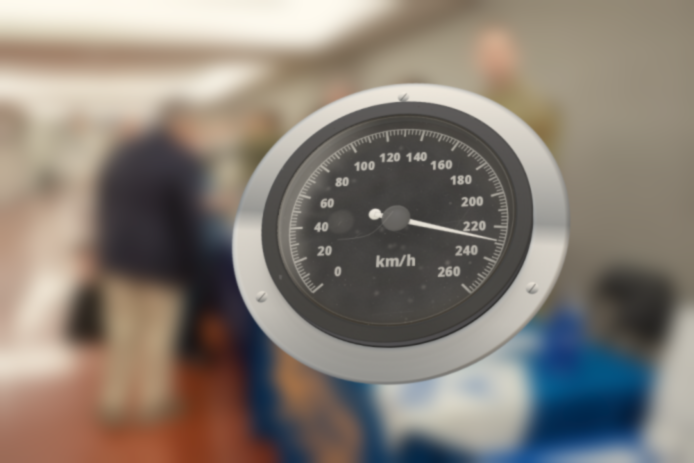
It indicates 230 km/h
